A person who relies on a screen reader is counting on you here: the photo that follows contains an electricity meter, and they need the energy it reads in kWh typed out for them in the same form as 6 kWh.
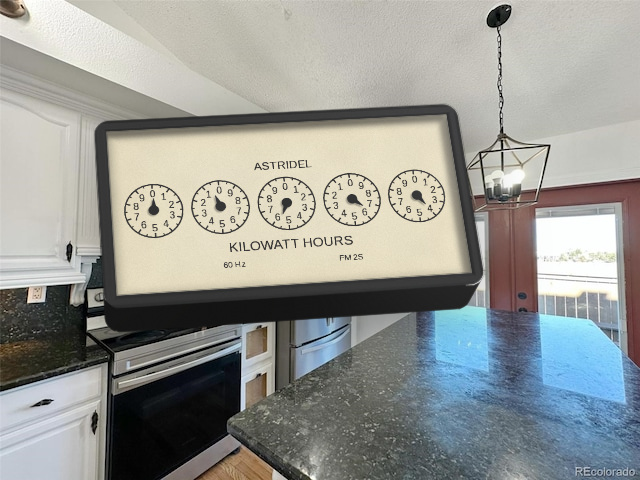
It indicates 564 kWh
